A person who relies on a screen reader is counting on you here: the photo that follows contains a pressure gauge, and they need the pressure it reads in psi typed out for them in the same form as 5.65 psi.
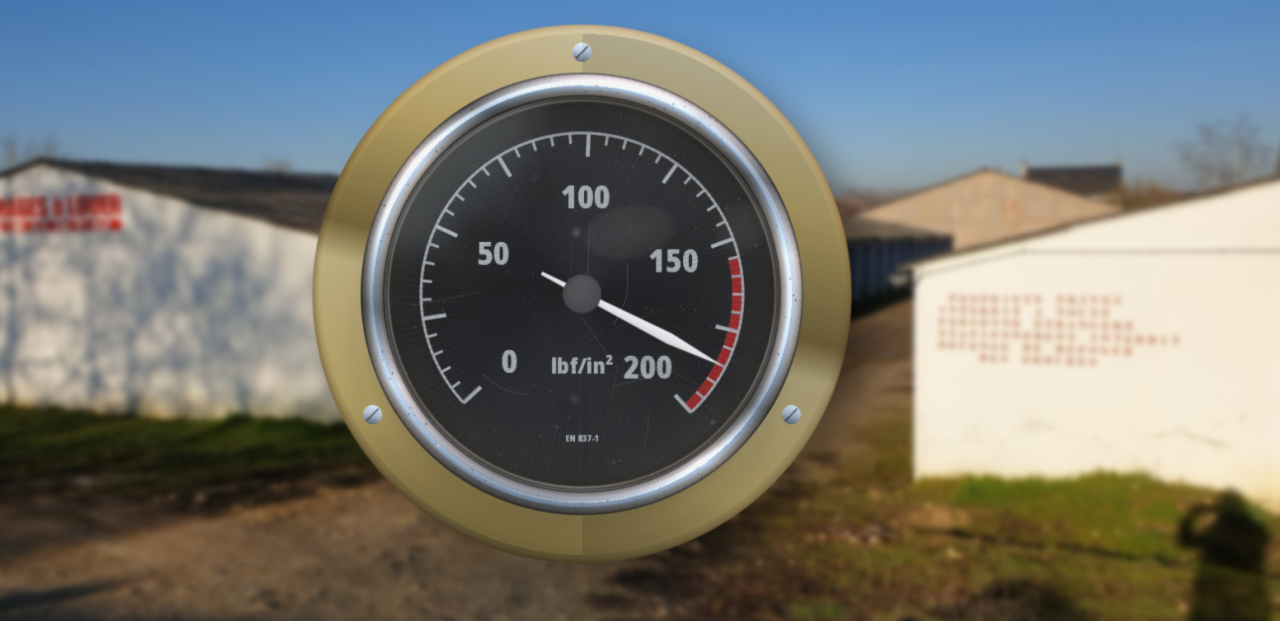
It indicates 185 psi
